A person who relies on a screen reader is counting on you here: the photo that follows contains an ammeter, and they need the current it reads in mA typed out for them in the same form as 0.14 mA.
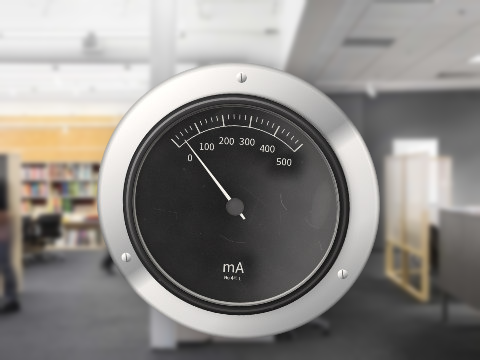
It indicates 40 mA
